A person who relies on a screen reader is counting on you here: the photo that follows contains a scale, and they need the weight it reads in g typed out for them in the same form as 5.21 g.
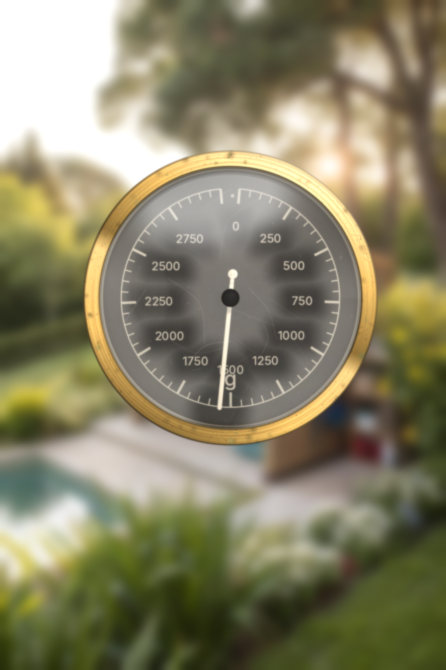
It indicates 1550 g
